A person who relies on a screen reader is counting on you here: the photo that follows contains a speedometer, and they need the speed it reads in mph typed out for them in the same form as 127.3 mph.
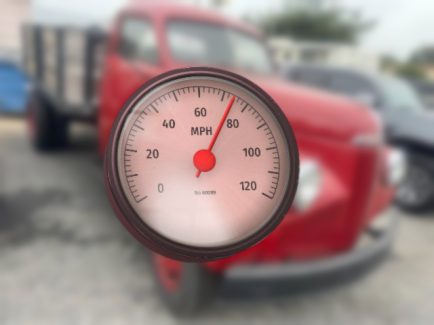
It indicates 74 mph
